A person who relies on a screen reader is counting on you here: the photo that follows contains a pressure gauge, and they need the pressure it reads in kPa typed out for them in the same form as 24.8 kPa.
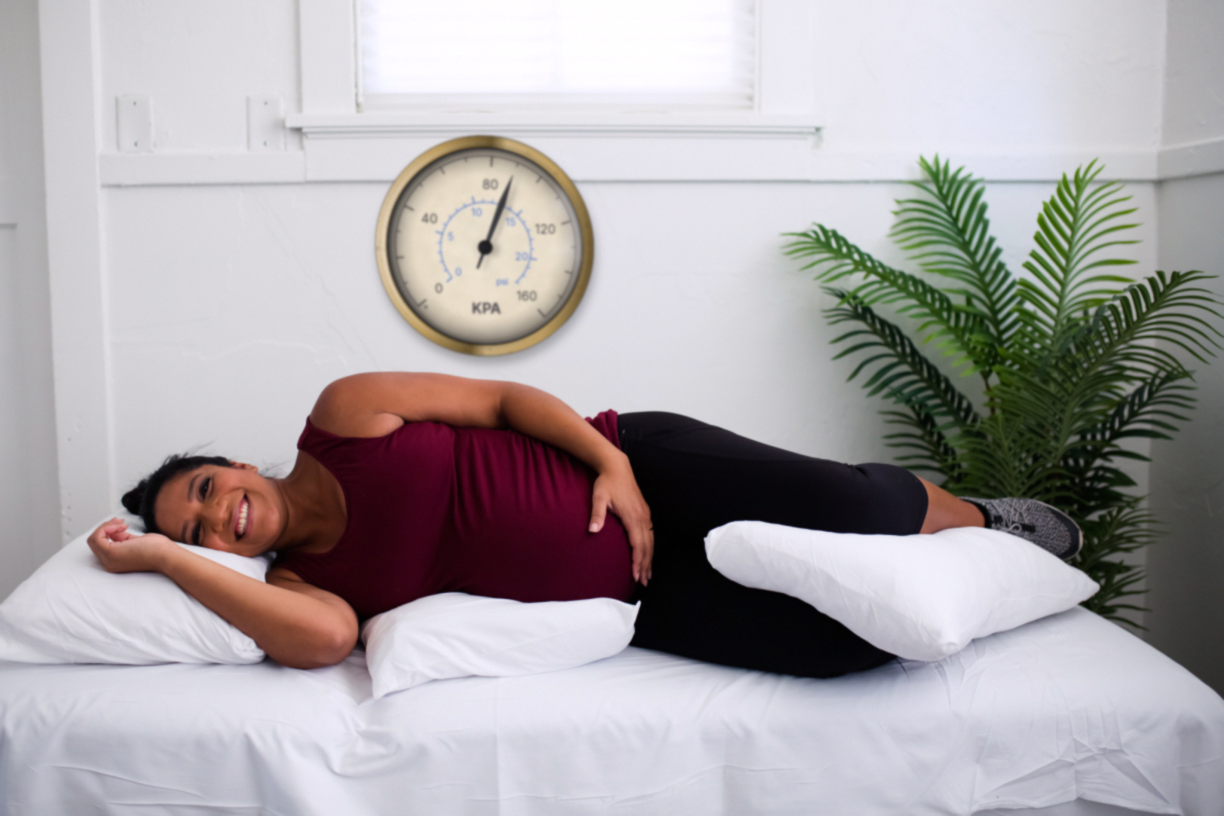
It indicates 90 kPa
